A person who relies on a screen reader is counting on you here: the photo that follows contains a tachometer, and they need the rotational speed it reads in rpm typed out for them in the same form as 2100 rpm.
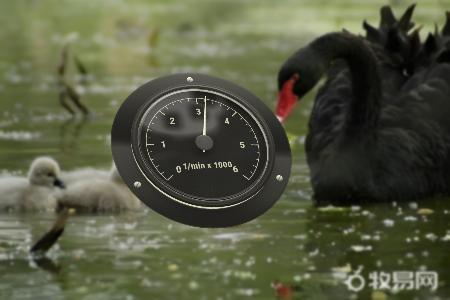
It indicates 3200 rpm
